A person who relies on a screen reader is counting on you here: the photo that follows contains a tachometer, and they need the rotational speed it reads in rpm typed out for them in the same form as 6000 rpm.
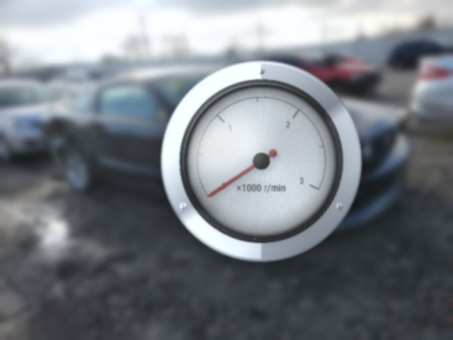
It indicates 0 rpm
